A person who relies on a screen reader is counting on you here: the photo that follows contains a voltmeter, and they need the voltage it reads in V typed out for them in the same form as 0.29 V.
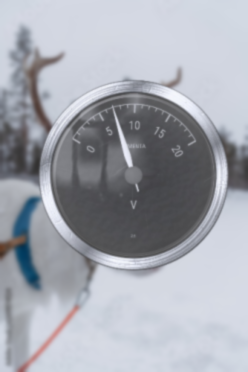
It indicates 7 V
